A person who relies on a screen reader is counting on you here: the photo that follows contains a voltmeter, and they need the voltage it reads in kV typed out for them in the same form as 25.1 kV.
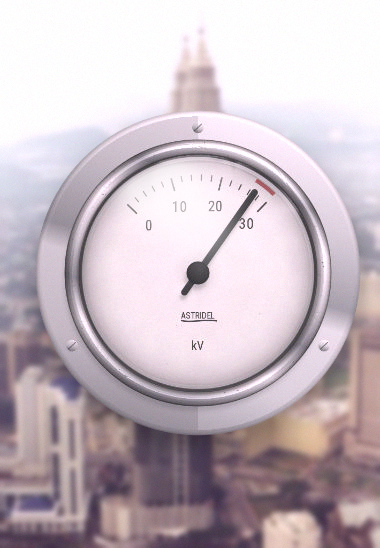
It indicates 27 kV
